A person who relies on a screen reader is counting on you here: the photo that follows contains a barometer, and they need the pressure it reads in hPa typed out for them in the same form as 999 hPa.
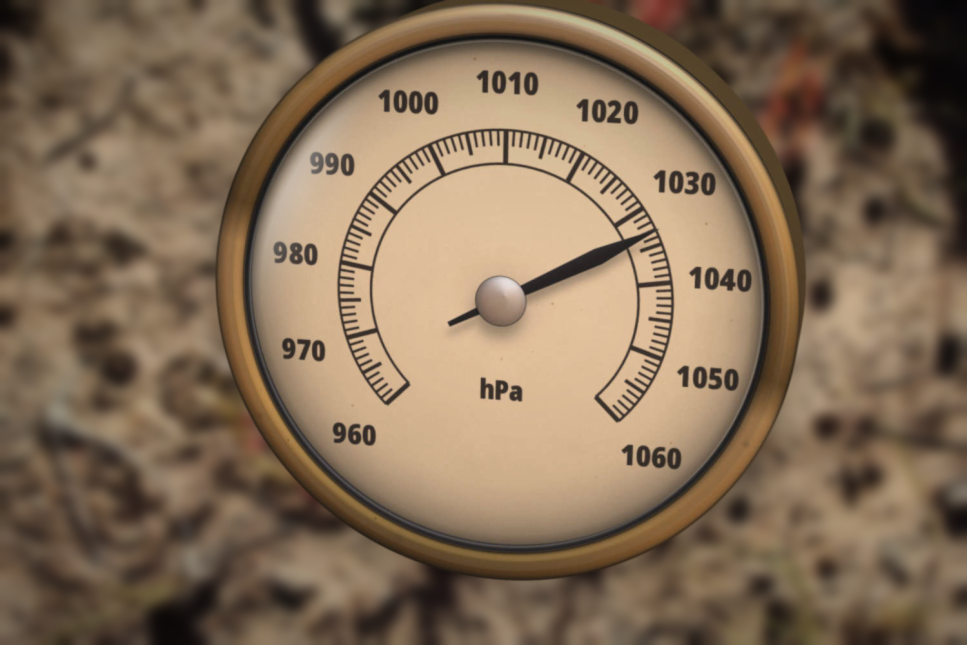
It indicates 1033 hPa
